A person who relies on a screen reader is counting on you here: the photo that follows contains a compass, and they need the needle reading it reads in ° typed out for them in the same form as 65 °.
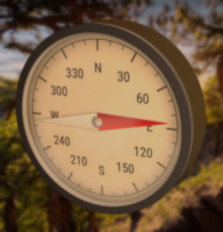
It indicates 85 °
